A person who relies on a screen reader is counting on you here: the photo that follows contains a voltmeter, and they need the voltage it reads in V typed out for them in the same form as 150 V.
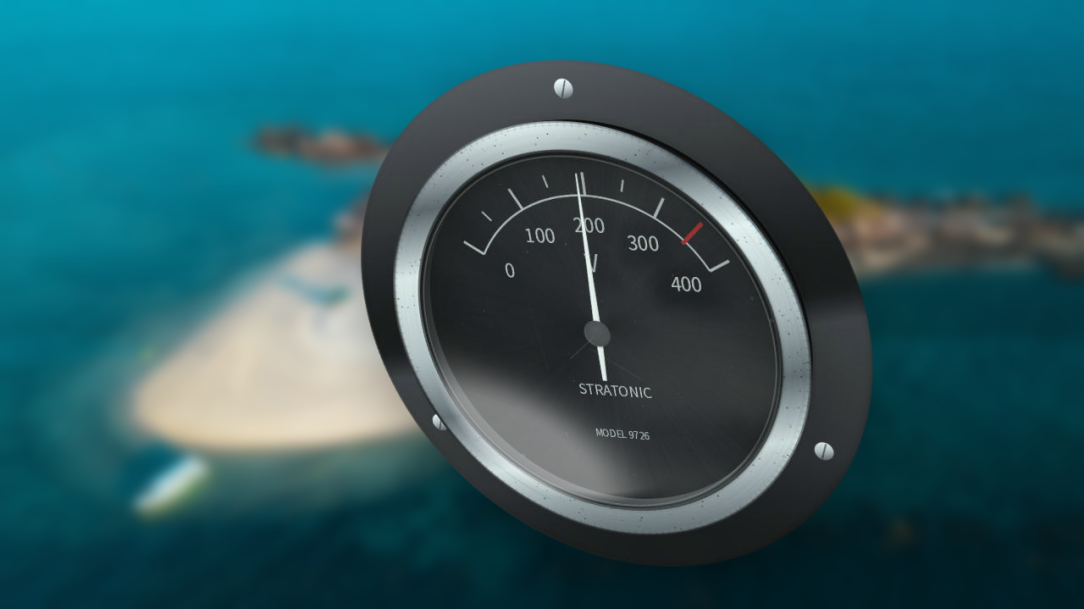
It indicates 200 V
